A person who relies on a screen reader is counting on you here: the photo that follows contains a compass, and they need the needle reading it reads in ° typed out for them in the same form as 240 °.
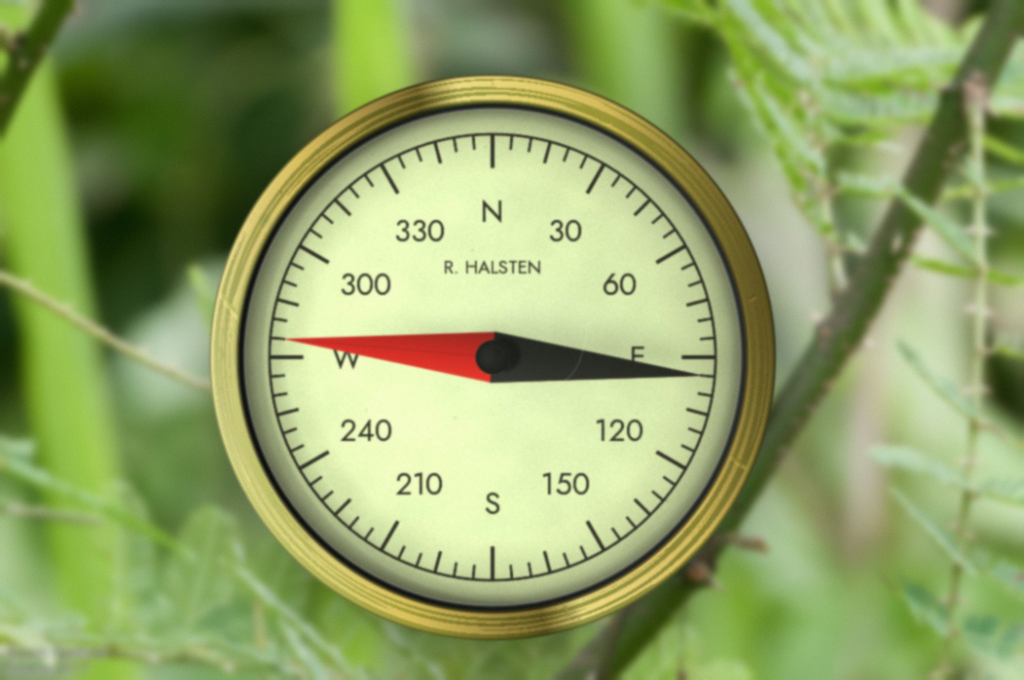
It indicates 275 °
